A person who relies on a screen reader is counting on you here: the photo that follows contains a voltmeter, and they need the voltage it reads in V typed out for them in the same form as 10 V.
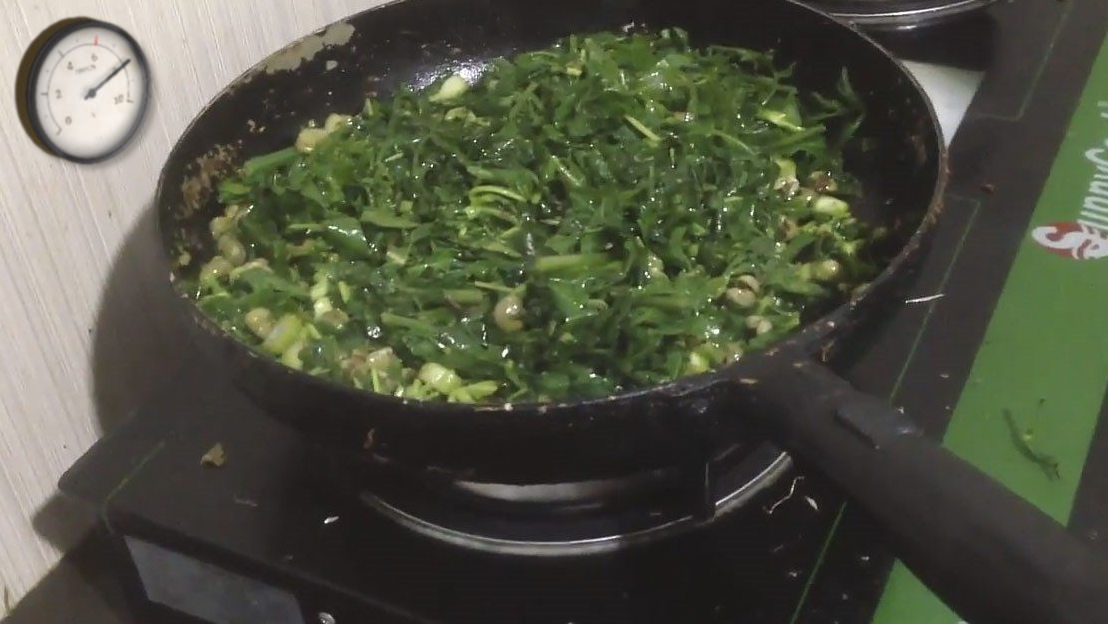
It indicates 8 V
